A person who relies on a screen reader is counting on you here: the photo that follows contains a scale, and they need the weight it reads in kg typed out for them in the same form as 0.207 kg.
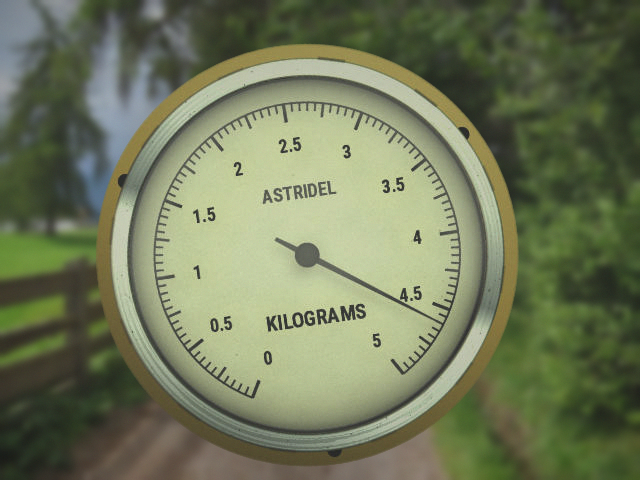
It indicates 4.6 kg
